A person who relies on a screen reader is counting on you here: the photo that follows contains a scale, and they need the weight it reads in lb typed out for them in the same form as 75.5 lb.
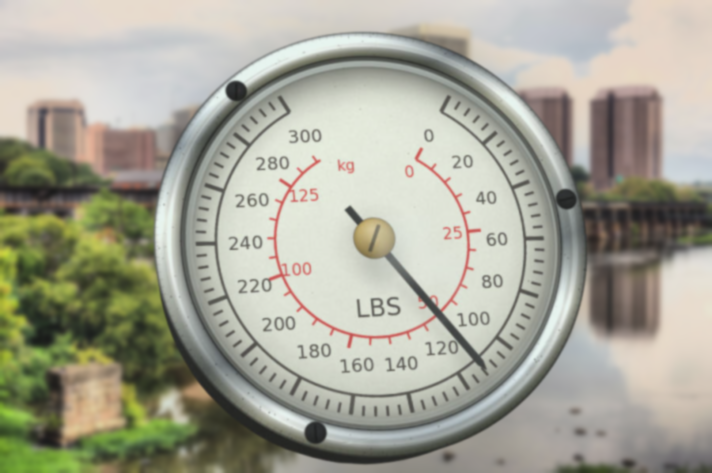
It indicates 112 lb
